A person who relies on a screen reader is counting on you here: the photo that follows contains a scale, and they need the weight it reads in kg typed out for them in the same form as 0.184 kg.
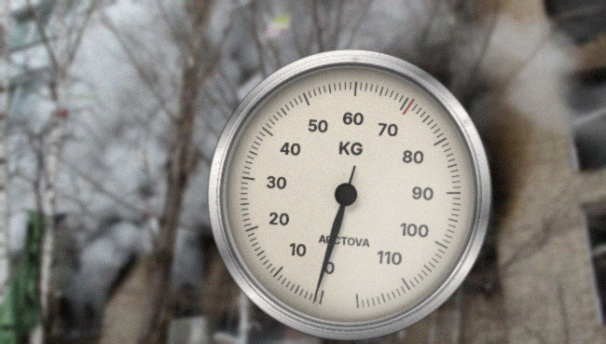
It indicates 1 kg
